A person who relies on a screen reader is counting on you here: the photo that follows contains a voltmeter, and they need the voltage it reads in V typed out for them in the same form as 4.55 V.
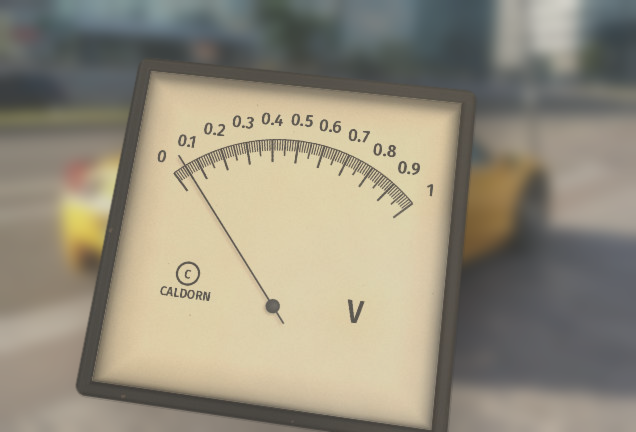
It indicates 0.05 V
